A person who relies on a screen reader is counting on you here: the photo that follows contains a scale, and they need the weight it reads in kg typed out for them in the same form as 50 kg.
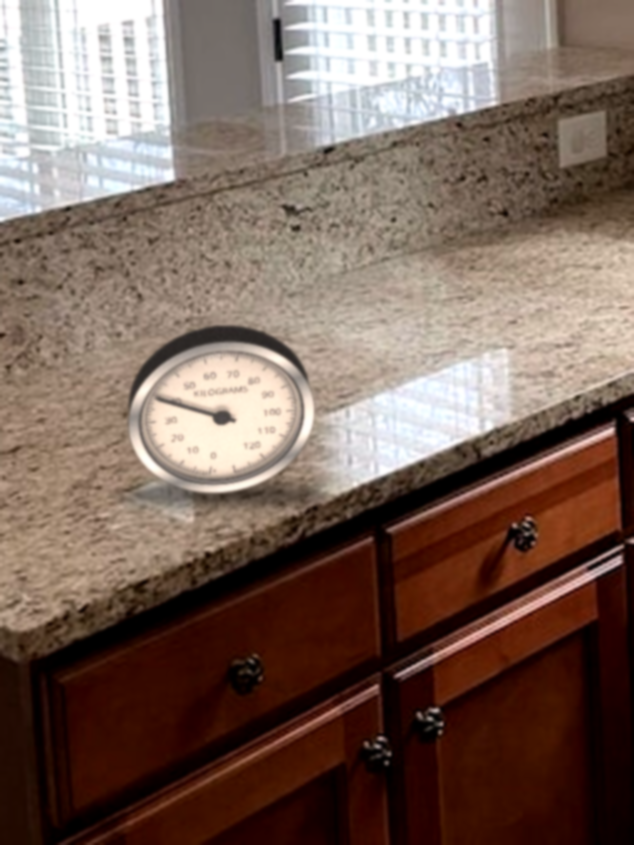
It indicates 40 kg
